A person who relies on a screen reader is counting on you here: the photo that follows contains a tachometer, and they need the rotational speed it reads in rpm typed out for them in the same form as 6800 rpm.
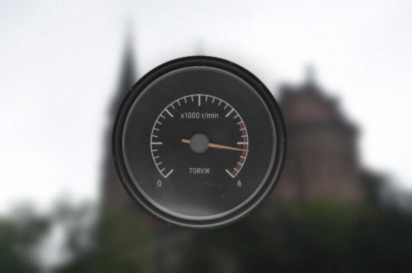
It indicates 5200 rpm
